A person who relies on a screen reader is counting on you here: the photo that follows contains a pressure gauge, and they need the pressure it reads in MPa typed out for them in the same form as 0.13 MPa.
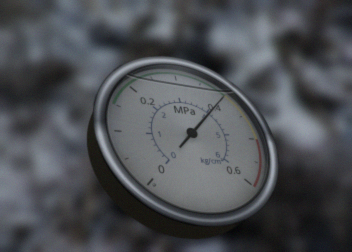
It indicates 0.4 MPa
